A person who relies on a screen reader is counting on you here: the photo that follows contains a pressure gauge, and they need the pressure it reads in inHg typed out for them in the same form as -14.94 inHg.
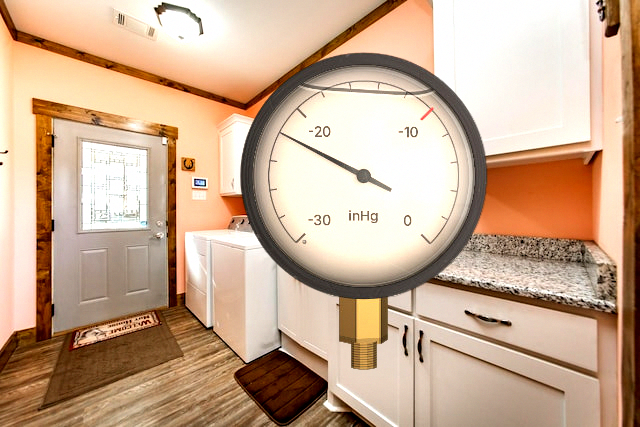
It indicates -22 inHg
